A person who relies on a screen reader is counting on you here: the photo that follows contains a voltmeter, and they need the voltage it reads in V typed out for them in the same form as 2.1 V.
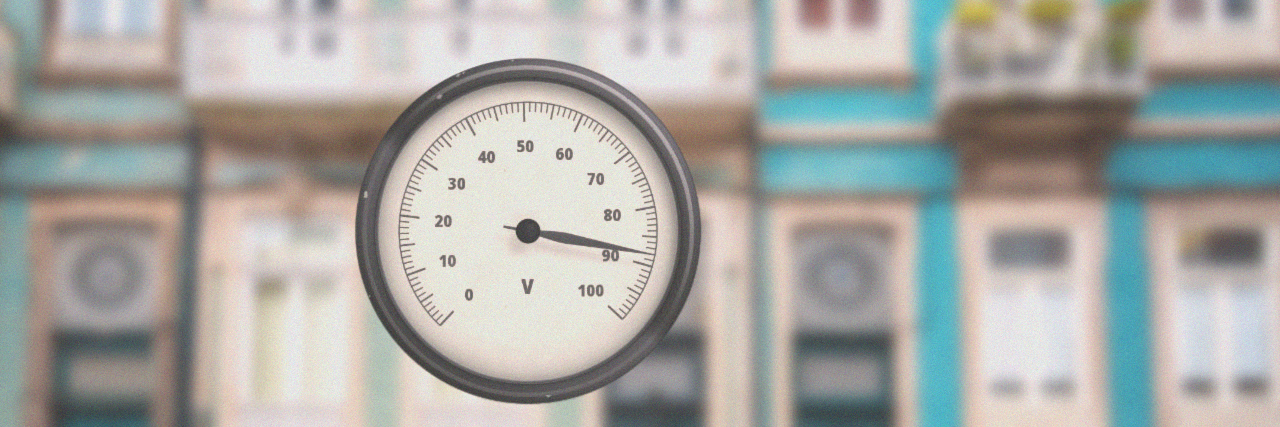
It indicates 88 V
